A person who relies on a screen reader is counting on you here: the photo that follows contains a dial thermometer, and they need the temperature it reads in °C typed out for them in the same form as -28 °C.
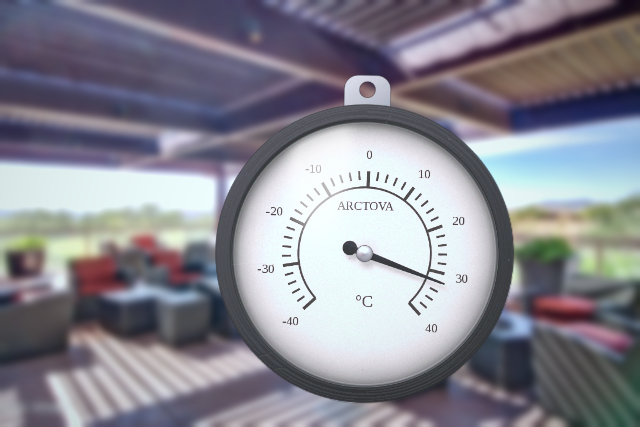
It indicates 32 °C
